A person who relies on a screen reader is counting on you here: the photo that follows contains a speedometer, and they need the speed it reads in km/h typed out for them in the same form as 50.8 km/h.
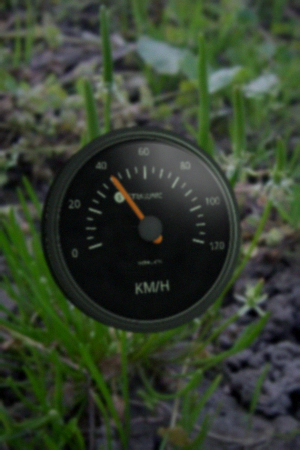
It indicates 40 km/h
